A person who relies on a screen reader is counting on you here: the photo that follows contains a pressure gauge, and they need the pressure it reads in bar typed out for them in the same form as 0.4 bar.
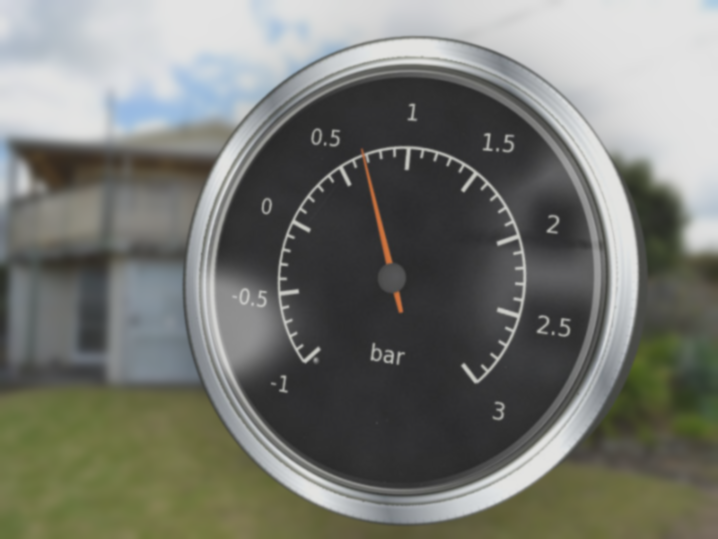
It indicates 0.7 bar
